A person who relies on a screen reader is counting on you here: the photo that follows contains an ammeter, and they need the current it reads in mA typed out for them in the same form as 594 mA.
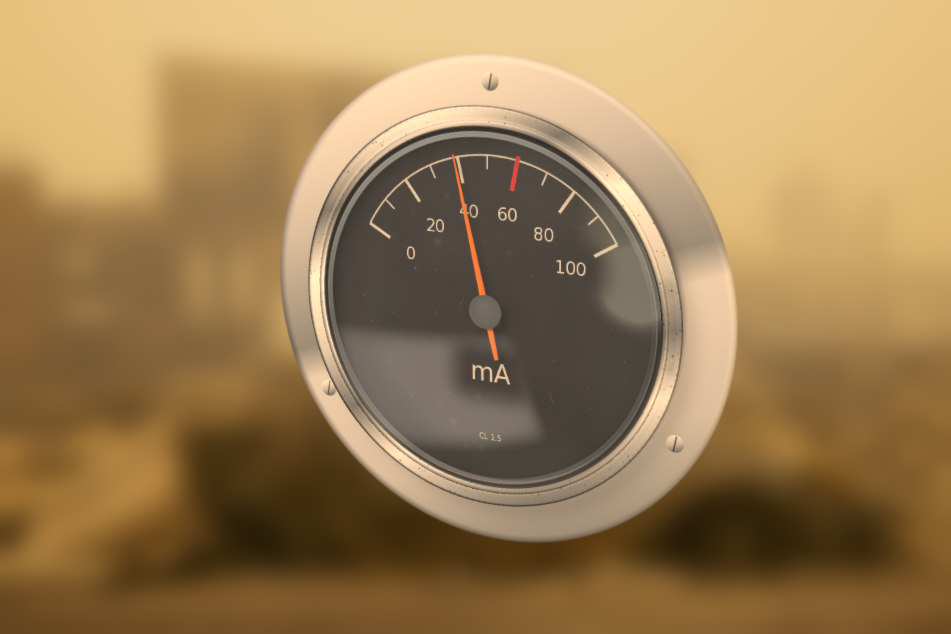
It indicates 40 mA
